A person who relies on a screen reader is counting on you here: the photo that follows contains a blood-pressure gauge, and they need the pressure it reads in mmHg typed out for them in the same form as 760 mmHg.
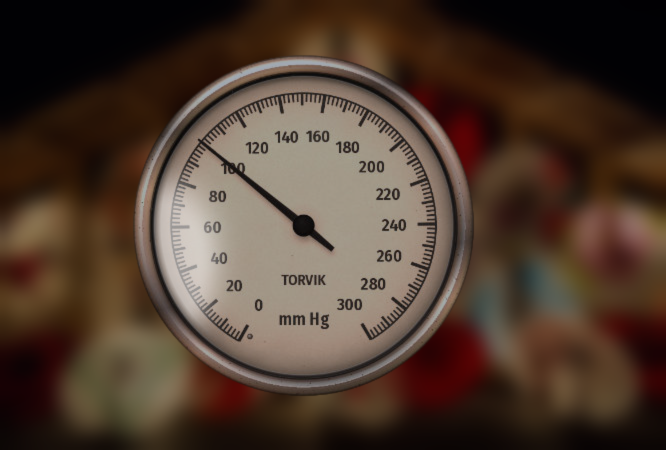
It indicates 100 mmHg
